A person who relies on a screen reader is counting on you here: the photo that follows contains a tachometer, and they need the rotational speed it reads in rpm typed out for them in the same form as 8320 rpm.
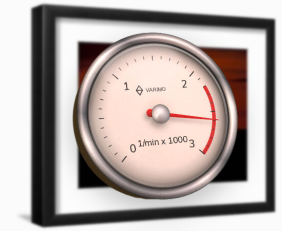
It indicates 2600 rpm
